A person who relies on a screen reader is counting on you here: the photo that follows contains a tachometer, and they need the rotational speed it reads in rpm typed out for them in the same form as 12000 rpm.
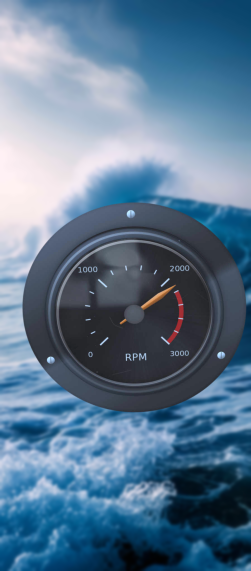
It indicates 2100 rpm
